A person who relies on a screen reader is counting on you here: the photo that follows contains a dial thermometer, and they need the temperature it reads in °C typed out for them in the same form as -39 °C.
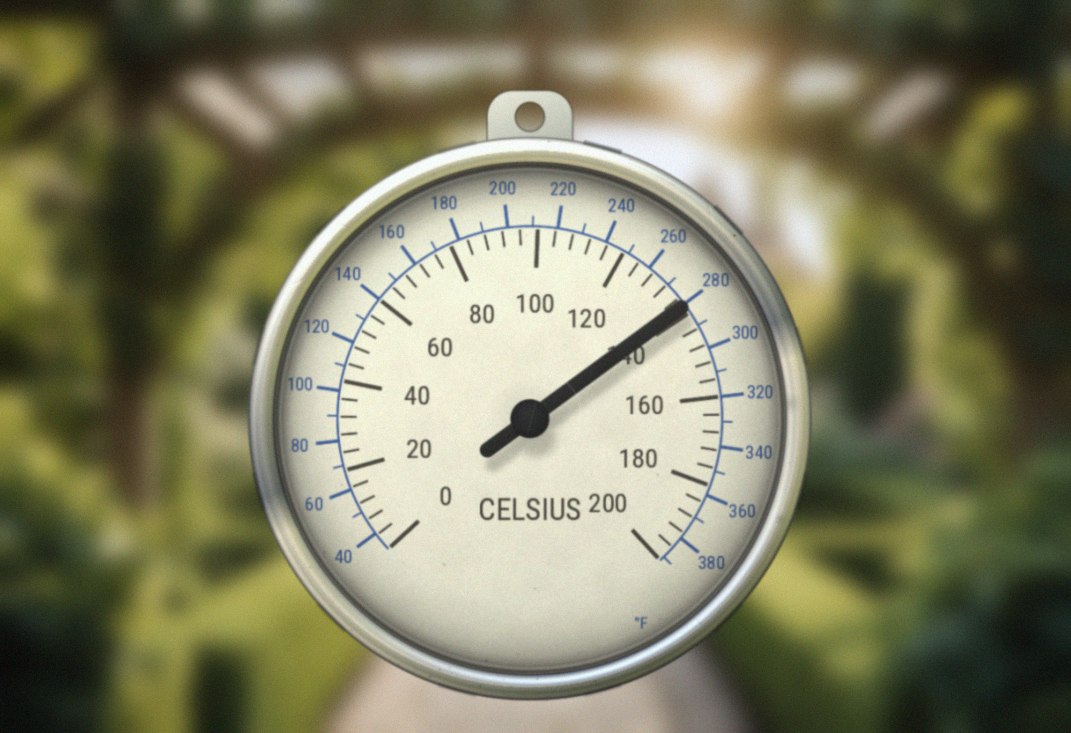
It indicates 138 °C
